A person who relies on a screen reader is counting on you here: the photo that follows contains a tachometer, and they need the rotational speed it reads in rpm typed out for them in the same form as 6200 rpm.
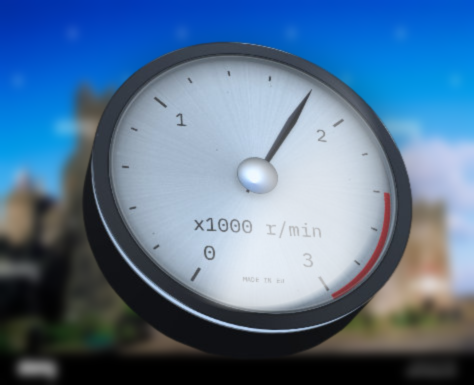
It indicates 1800 rpm
